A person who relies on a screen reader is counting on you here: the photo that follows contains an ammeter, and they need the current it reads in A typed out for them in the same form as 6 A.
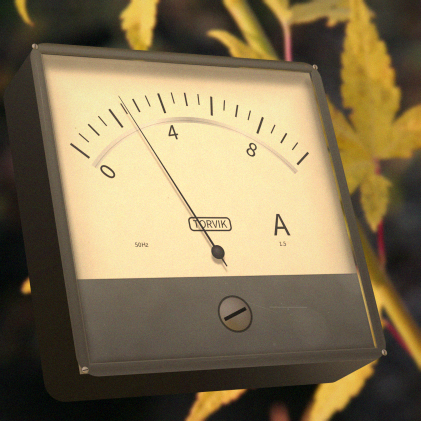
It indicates 2.5 A
